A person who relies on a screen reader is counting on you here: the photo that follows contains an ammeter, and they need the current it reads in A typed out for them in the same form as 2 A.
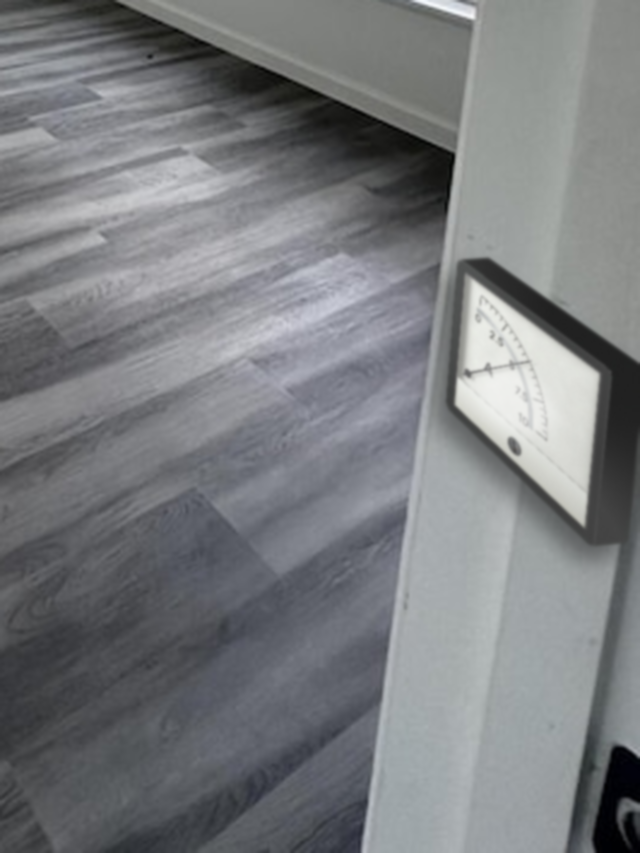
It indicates 5 A
